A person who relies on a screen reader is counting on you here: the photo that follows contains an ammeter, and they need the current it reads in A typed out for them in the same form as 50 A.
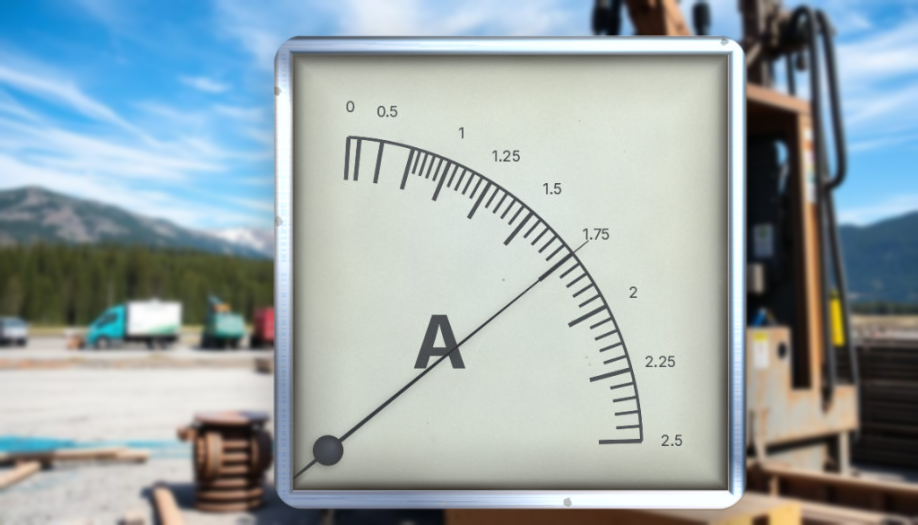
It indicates 1.75 A
